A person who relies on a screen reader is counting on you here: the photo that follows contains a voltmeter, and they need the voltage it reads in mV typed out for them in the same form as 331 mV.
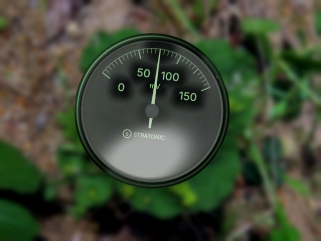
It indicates 75 mV
